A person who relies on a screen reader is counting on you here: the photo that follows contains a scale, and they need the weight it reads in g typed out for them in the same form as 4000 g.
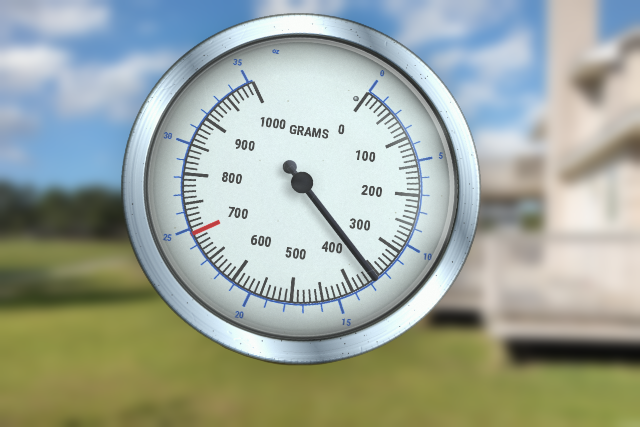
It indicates 360 g
